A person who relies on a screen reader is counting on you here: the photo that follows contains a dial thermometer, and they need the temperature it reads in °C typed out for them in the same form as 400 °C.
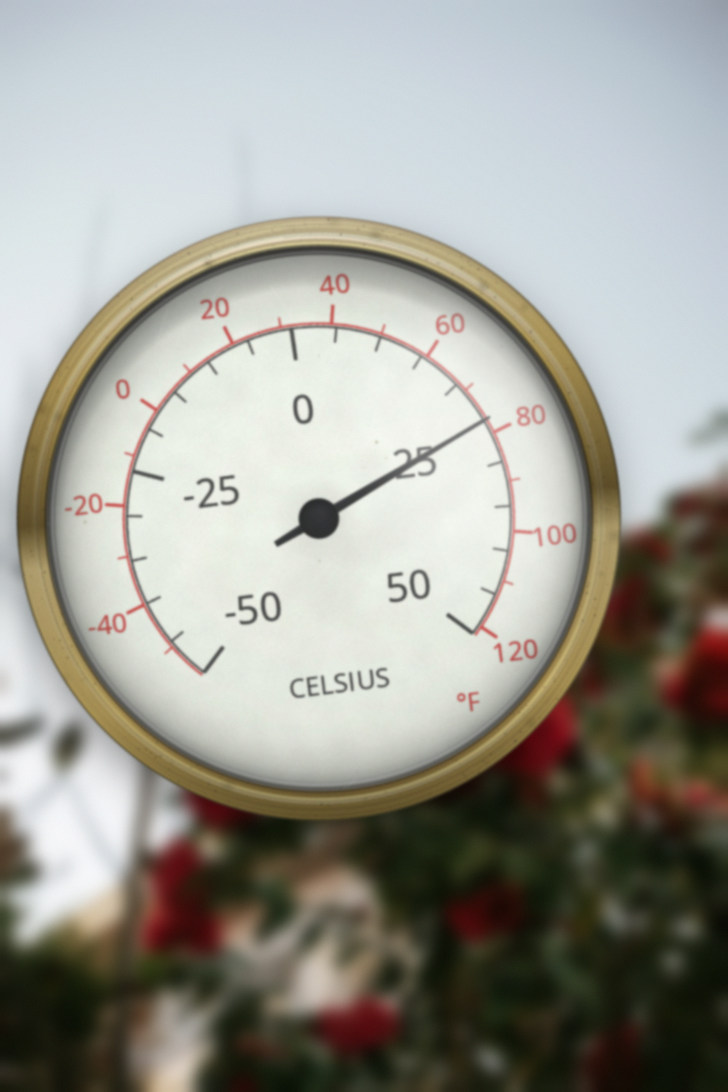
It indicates 25 °C
